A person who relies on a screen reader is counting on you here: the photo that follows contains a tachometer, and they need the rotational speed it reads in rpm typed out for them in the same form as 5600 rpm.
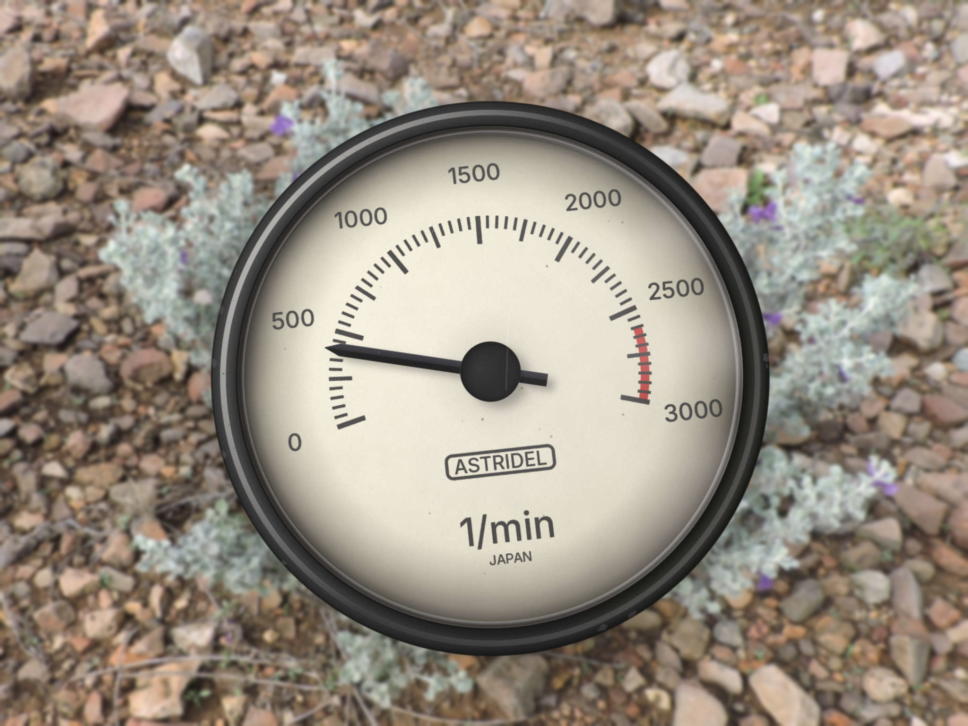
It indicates 400 rpm
